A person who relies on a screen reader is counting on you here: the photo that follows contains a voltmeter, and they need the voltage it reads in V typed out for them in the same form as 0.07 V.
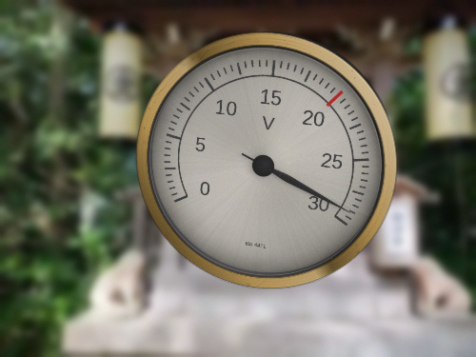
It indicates 29 V
